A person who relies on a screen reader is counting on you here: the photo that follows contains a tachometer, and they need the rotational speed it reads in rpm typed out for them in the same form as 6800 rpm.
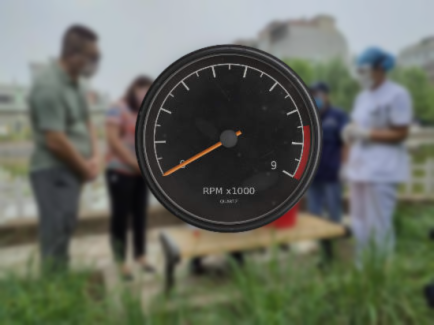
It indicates 0 rpm
